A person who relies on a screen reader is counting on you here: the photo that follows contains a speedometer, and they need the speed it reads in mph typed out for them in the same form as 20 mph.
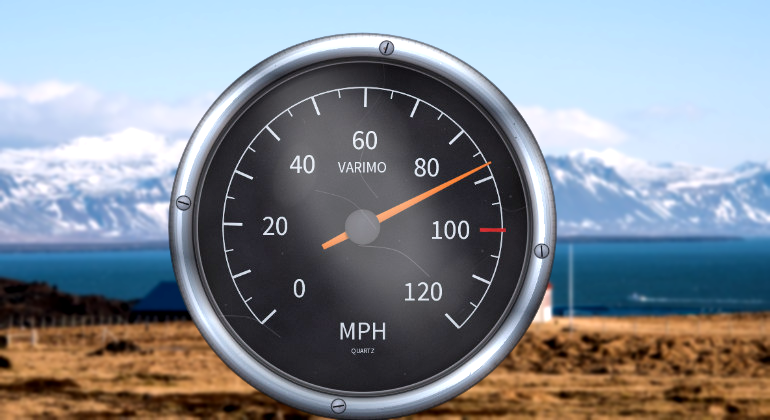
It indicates 87.5 mph
